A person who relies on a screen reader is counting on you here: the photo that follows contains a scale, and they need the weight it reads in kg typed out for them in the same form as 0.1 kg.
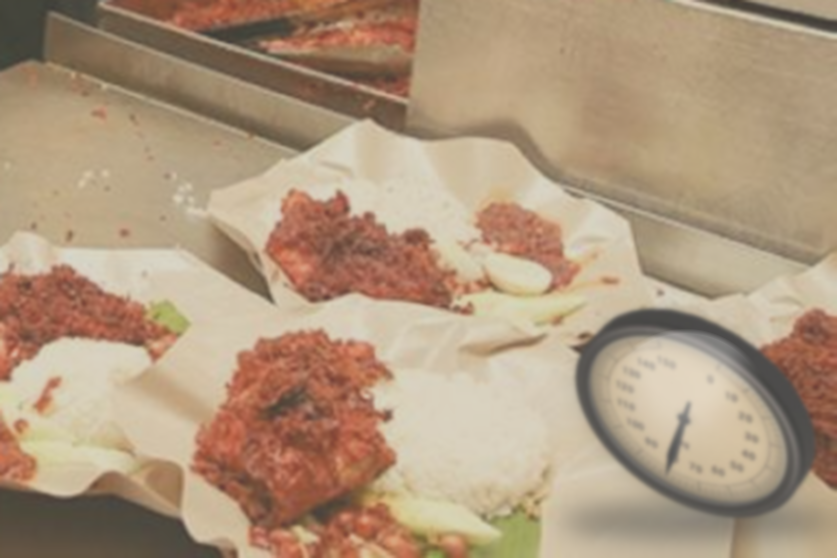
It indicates 80 kg
